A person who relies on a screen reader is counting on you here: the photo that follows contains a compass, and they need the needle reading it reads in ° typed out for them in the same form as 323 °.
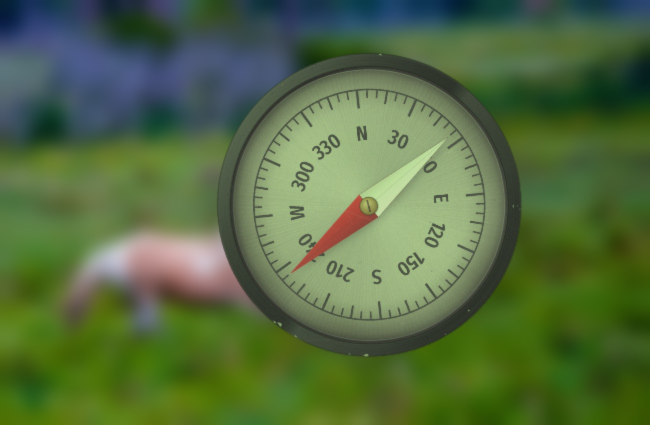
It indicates 235 °
